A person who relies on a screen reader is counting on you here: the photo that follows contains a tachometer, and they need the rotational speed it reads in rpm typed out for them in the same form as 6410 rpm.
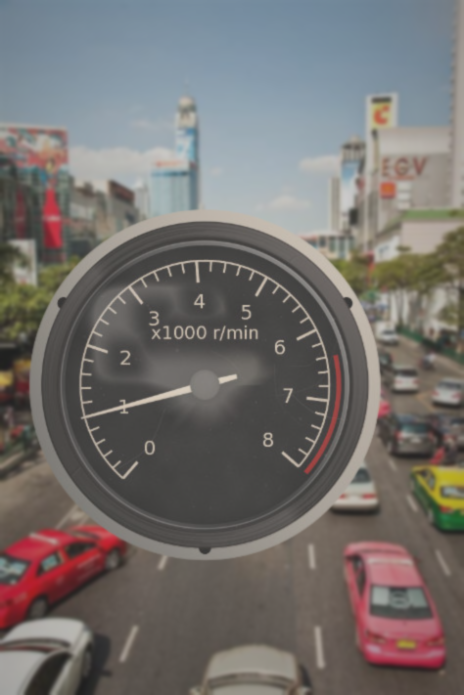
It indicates 1000 rpm
